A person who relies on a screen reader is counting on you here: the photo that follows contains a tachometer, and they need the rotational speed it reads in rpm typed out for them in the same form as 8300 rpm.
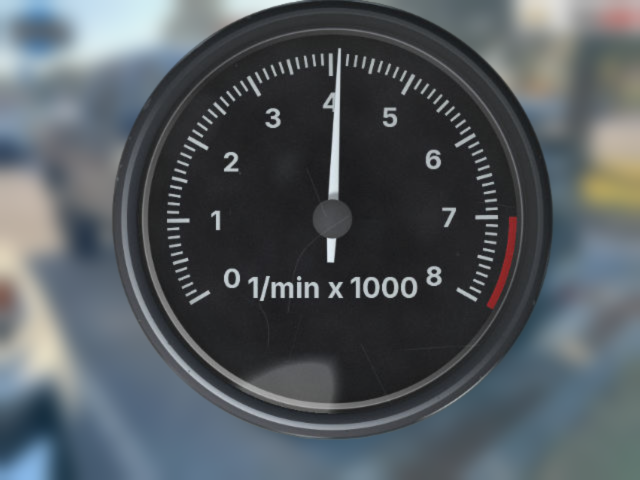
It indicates 4100 rpm
